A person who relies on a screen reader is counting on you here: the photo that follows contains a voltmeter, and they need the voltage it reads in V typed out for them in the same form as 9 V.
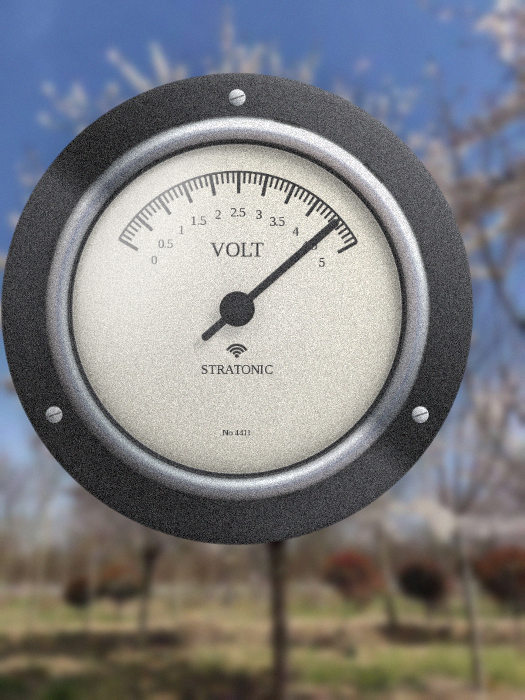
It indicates 4.5 V
